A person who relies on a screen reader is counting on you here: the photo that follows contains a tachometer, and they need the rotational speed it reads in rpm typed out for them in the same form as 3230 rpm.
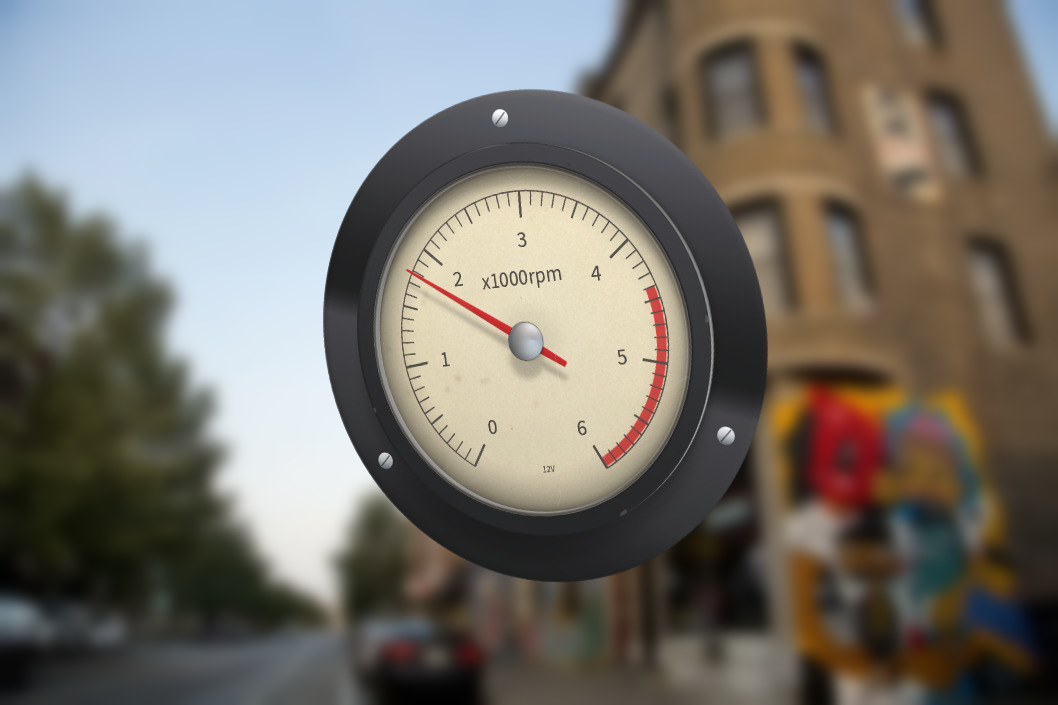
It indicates 1800 rpm
